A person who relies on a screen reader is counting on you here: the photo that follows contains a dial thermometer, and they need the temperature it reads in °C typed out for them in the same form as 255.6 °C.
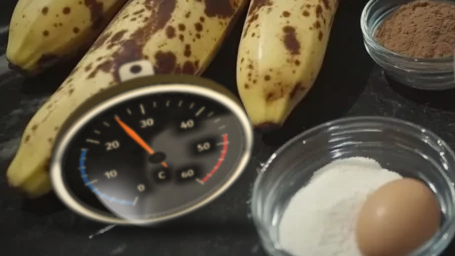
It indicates 26 °C
